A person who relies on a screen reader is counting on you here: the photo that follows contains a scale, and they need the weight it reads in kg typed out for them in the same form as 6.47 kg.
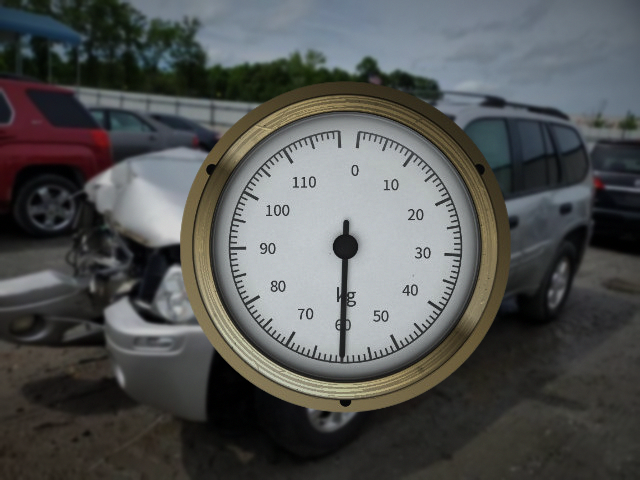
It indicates 60 kg
